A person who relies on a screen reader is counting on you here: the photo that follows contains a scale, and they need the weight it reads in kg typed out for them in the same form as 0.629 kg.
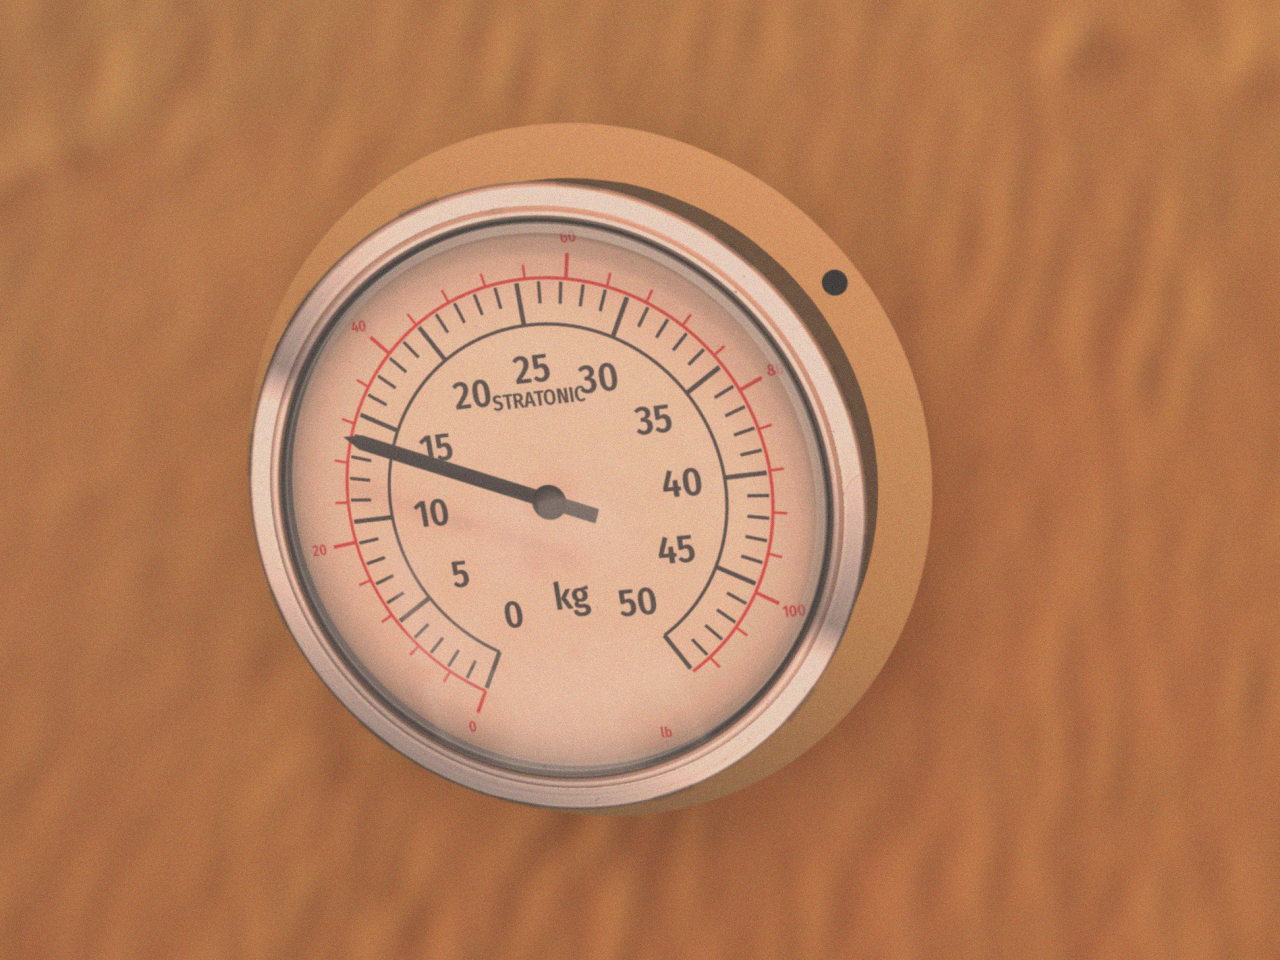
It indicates 14 kg
